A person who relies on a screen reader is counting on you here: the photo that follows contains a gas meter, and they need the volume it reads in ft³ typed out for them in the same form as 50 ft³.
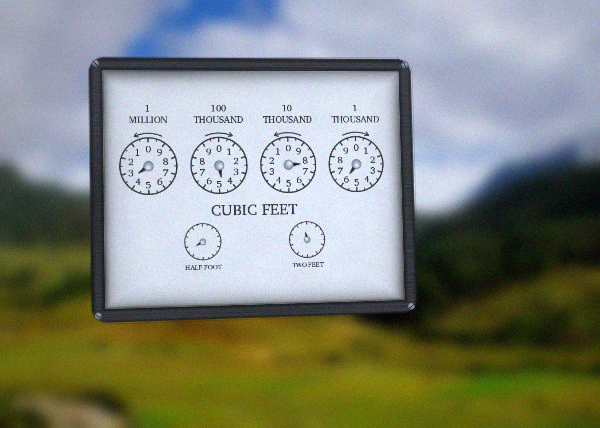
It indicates 347600 ft³
